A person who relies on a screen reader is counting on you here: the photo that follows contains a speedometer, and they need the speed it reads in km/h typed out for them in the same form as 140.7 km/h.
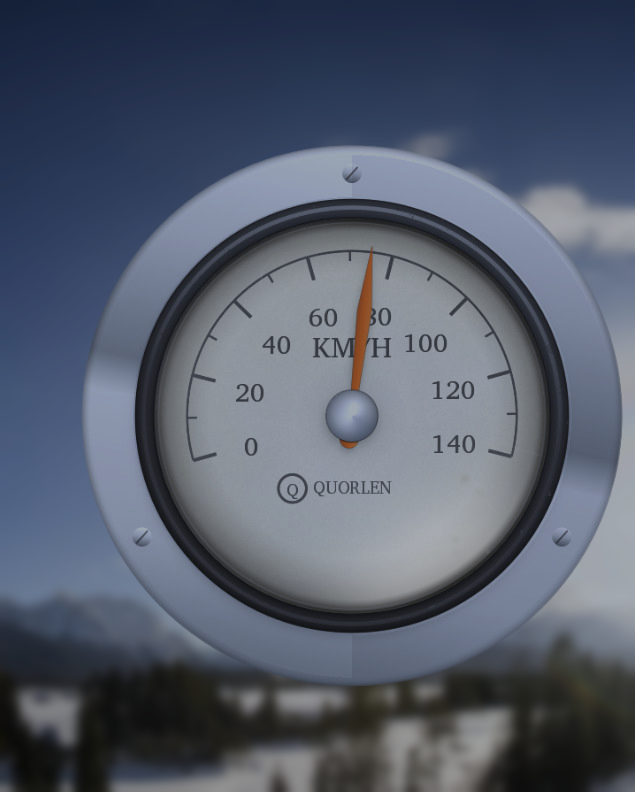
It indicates 75 km/h
